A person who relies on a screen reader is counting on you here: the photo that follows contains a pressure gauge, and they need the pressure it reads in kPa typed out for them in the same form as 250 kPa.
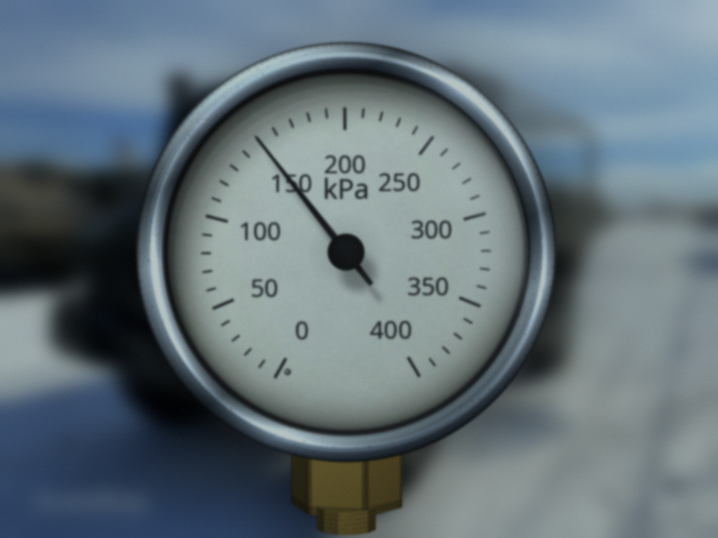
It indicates 150 kPa
